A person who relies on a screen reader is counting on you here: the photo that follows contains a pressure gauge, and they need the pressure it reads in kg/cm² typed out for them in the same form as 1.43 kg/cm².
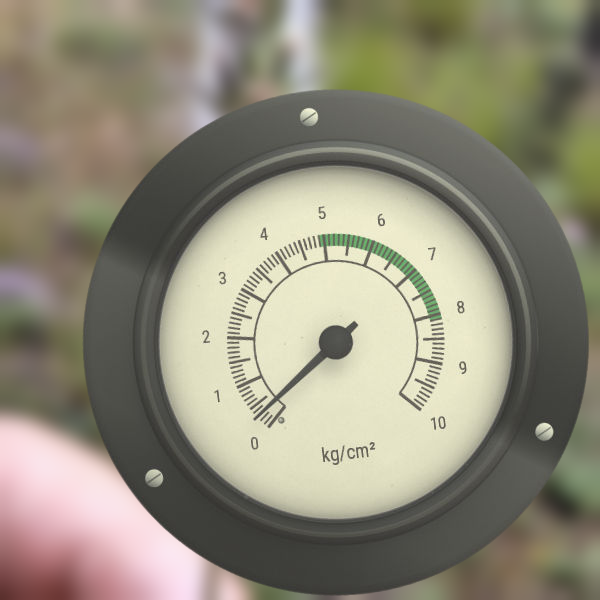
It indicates 0.3 kg/cm²
